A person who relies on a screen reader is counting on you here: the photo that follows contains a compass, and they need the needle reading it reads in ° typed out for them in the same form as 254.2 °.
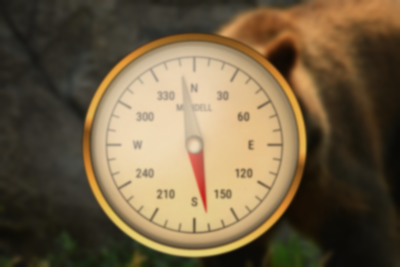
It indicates 170 °
